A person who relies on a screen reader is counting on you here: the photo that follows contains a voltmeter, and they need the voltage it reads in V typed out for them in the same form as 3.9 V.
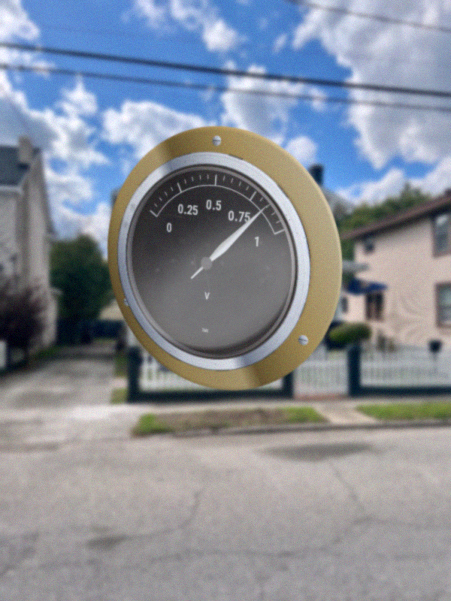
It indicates 0.85 V
